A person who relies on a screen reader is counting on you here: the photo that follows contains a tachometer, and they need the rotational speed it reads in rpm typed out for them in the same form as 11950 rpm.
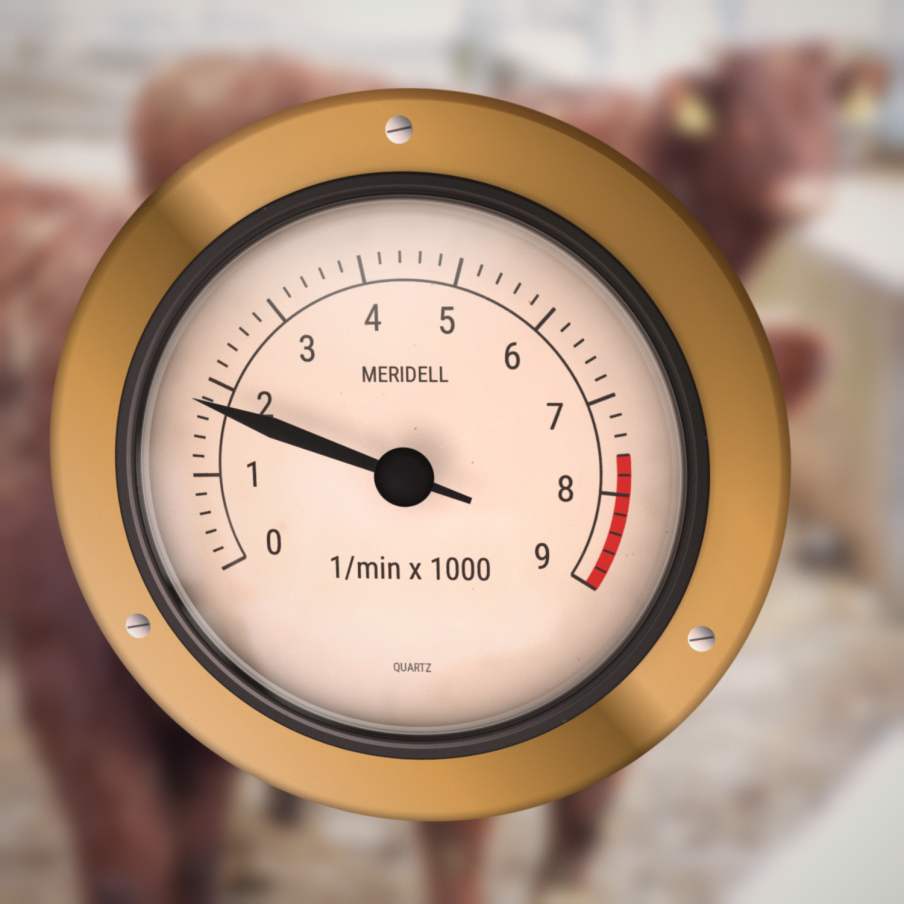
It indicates 1800 rpm
